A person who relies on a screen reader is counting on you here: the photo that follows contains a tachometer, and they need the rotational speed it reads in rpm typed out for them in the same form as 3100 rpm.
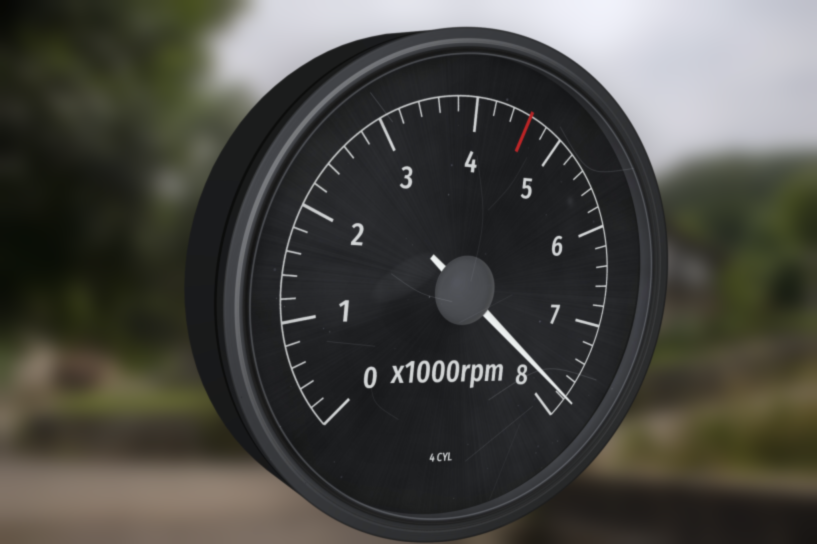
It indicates 7800 rpm
